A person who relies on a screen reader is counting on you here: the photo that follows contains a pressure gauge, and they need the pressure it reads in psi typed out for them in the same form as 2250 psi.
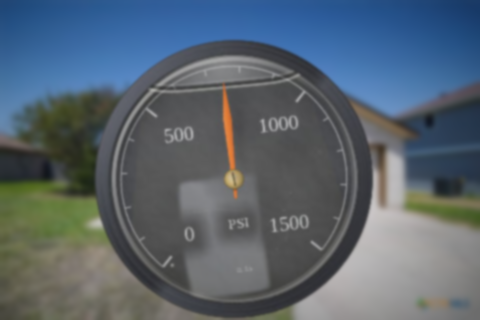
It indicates 750 psi
